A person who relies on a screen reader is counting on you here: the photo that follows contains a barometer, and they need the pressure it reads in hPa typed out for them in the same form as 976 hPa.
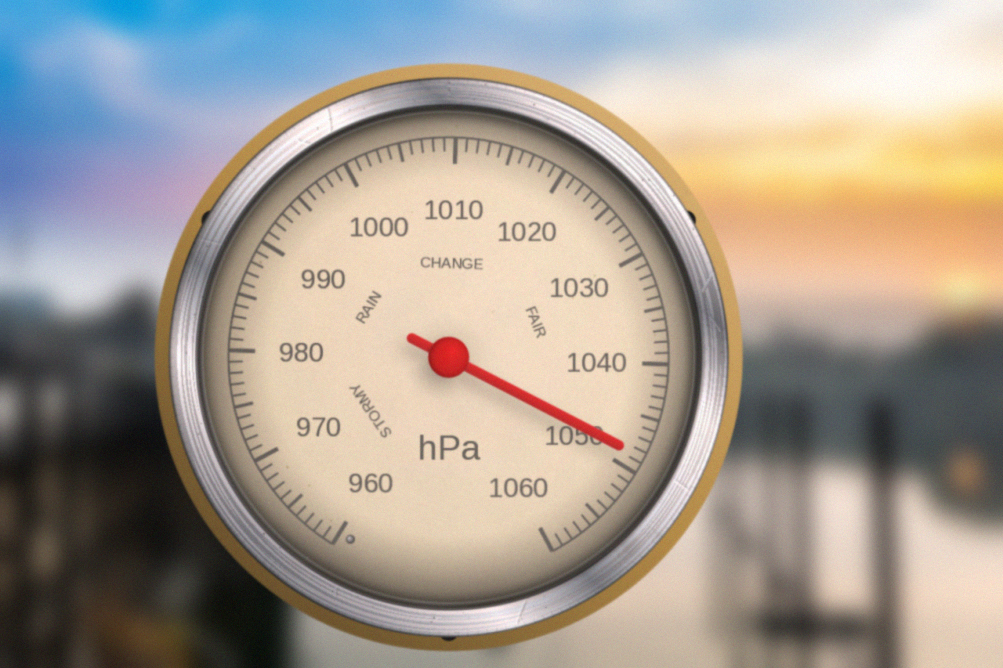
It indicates 1048.5 hPa
